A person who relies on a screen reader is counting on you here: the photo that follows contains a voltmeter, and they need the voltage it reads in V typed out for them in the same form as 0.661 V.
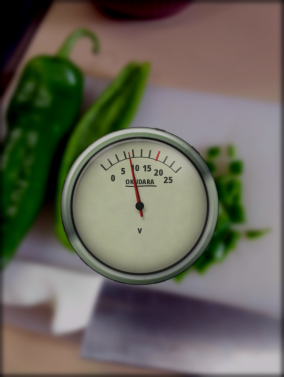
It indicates 8.75 V
